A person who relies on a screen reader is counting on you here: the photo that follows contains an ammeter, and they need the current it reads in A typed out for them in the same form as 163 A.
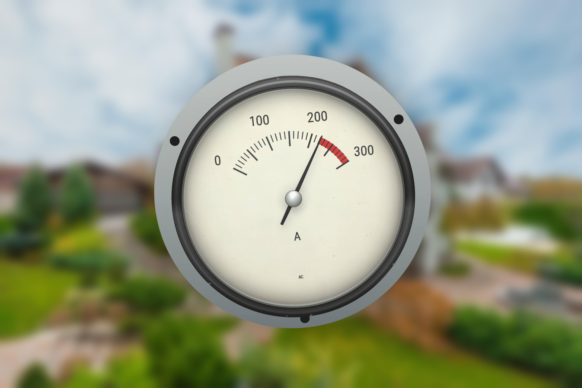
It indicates 220 A
